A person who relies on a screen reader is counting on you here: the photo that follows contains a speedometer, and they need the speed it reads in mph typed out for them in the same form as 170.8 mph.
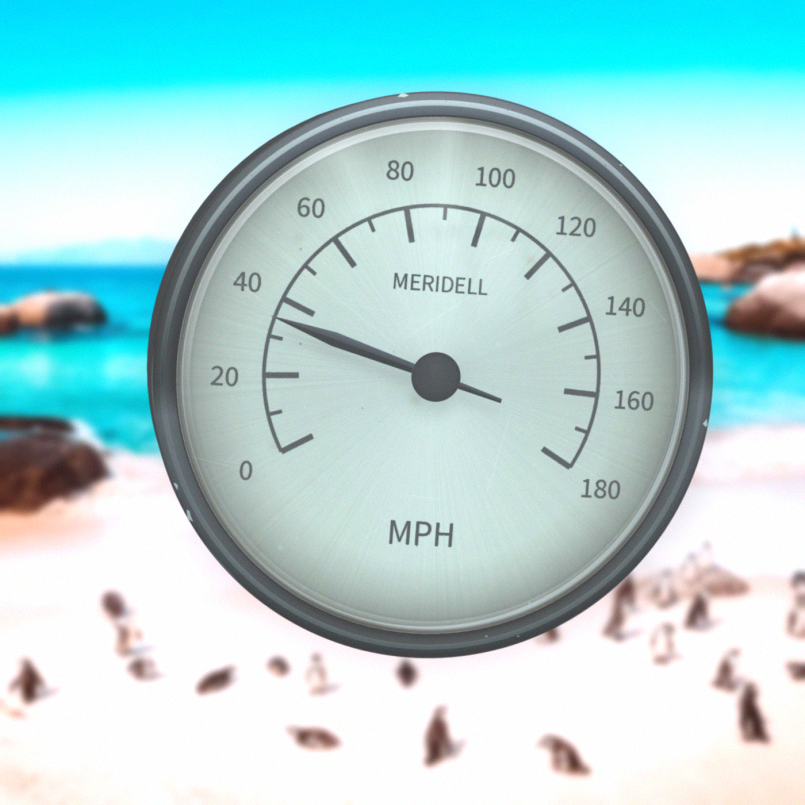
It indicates 35 mph
